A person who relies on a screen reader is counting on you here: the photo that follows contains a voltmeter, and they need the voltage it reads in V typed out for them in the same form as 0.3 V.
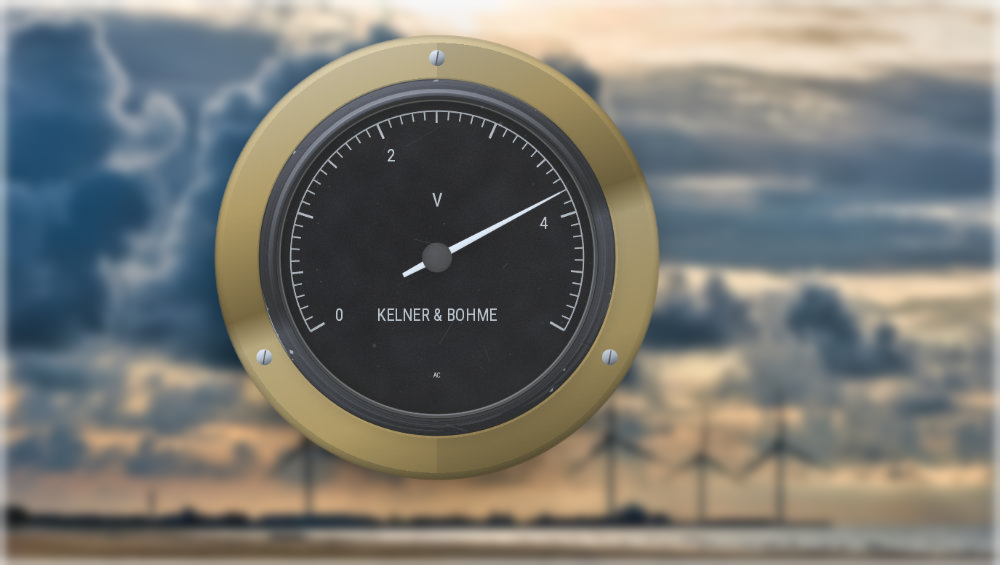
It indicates 3.8 V
